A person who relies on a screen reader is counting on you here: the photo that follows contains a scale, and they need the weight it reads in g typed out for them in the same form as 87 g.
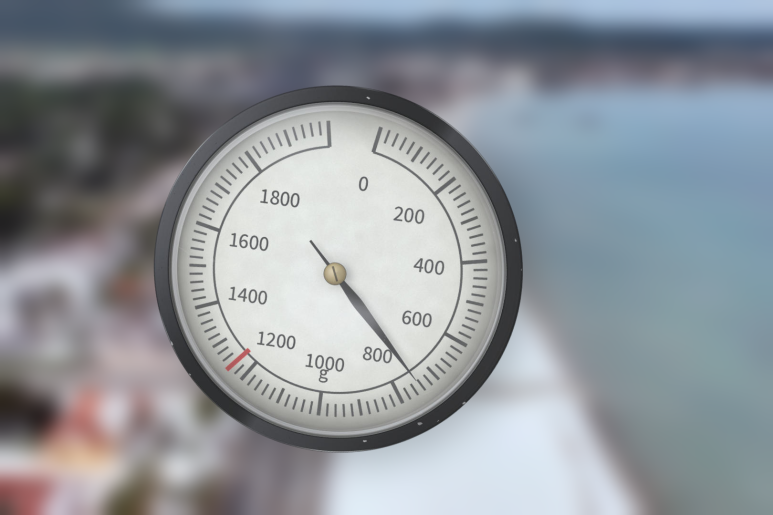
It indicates 740 g
